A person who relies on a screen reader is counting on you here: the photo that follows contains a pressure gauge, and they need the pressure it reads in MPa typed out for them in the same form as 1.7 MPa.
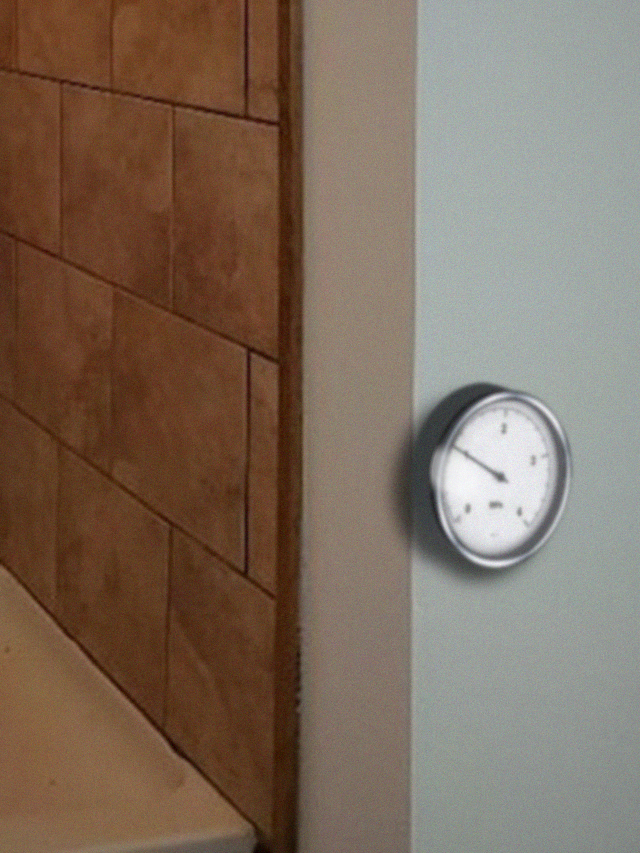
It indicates 1 MPa
